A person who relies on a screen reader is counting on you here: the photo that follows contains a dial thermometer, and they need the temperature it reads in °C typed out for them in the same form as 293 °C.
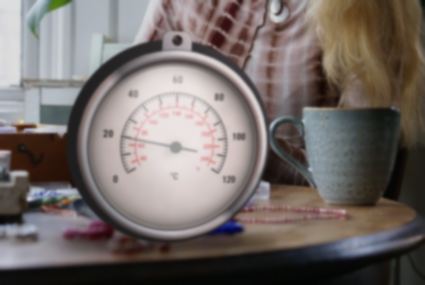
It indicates 20 °C
